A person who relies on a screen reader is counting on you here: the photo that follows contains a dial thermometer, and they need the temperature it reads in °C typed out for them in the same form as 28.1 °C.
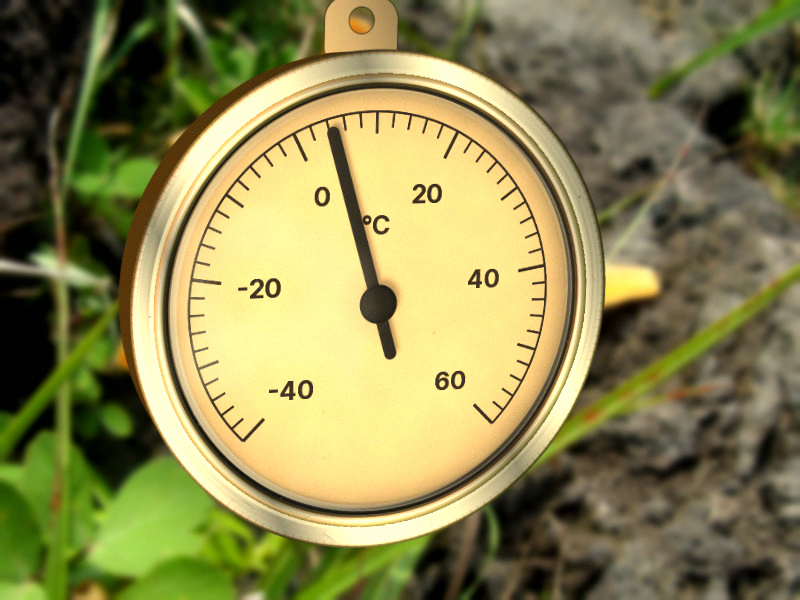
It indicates 4 °C
